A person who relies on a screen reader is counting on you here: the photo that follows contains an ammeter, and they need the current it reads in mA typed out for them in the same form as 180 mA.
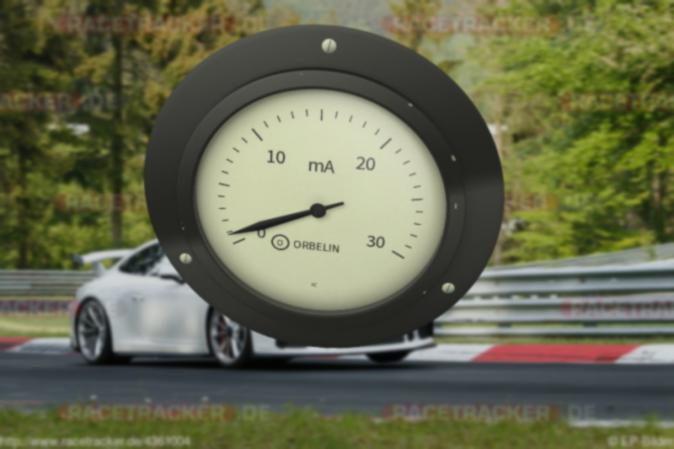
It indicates 1 mA
